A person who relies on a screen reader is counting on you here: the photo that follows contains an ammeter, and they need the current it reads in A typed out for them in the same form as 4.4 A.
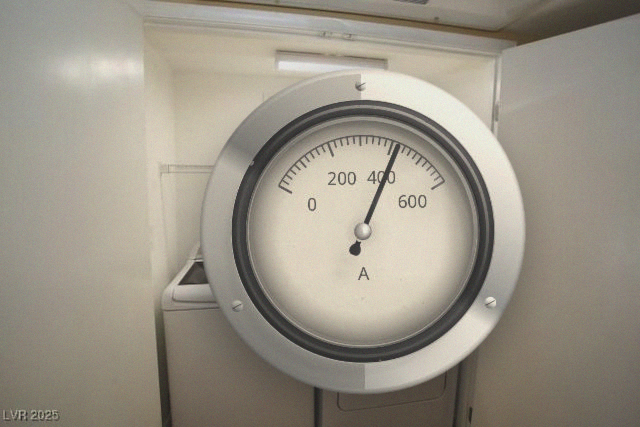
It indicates 420 A
